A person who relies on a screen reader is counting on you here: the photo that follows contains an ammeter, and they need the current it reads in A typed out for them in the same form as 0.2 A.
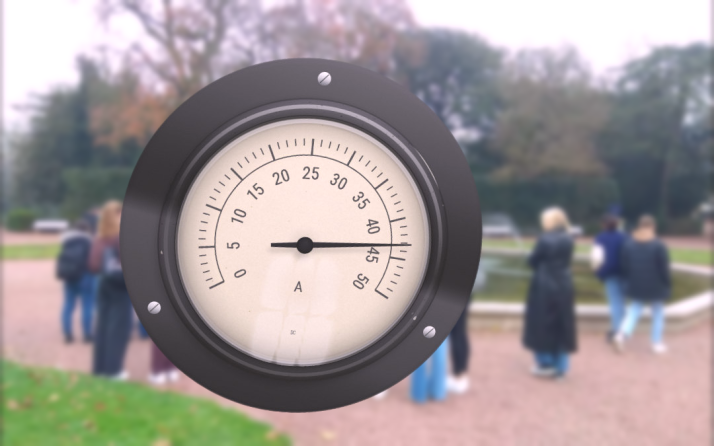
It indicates 43 A
